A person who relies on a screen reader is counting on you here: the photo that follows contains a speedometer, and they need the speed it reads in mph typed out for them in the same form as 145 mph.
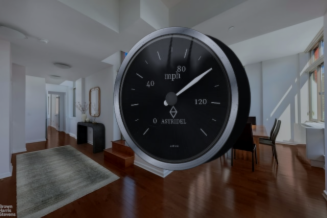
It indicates 100 mph
